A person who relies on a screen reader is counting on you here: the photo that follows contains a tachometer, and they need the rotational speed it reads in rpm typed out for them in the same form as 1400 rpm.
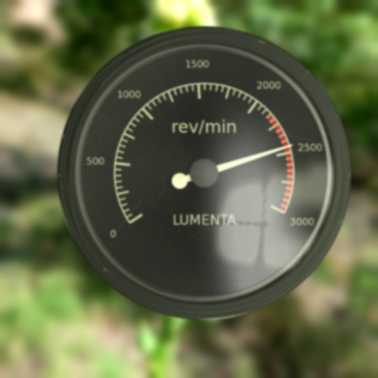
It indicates 2450 rpm
